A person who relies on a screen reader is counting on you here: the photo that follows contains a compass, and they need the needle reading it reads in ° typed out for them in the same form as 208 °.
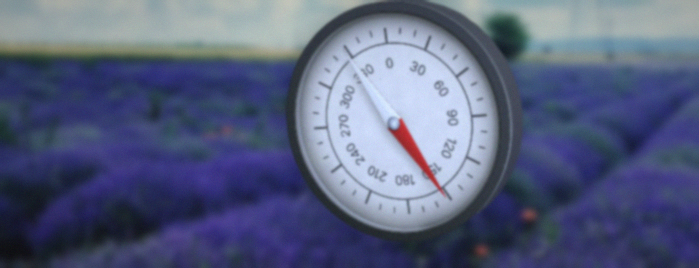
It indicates 150 °
